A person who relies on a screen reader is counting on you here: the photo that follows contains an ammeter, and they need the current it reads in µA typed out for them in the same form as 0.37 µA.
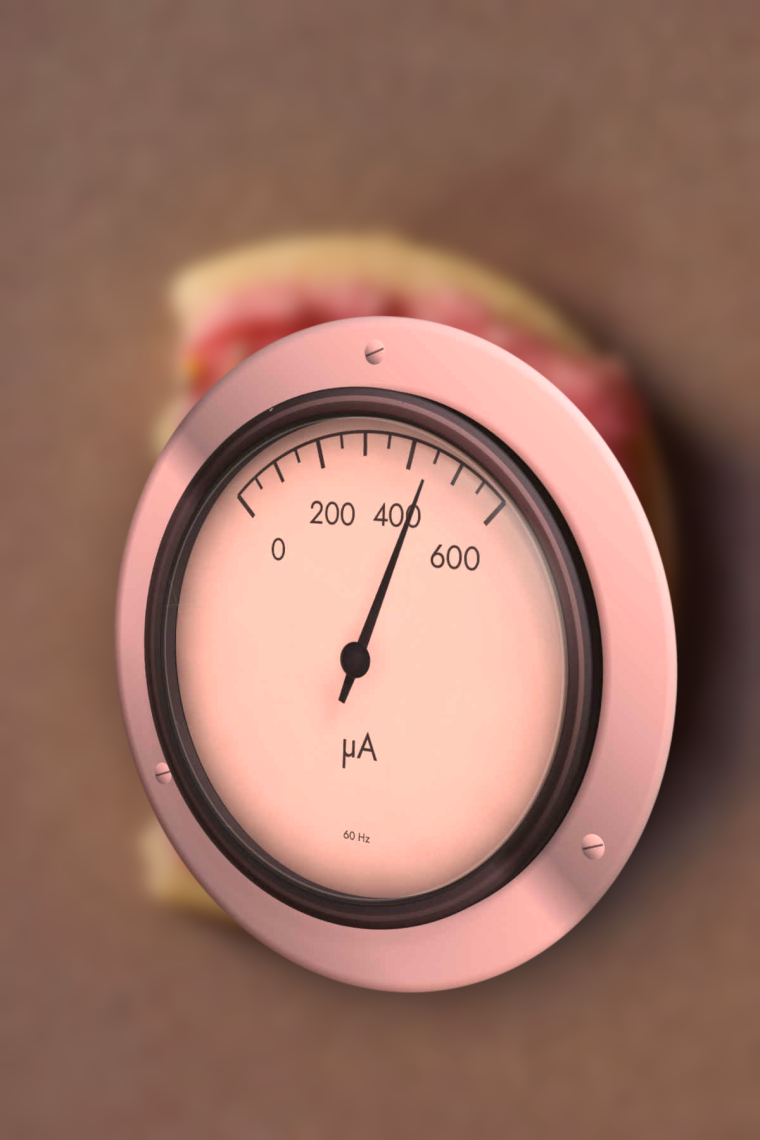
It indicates 450 µA
